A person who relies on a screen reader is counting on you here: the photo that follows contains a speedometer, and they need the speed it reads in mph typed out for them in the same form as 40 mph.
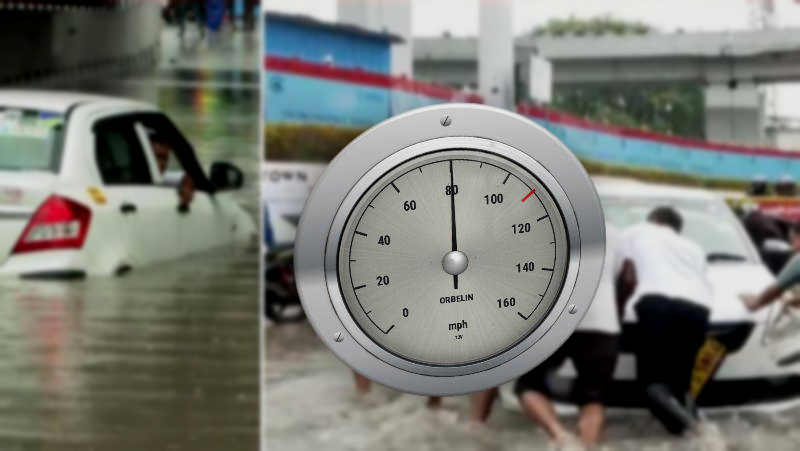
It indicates 80 mph
